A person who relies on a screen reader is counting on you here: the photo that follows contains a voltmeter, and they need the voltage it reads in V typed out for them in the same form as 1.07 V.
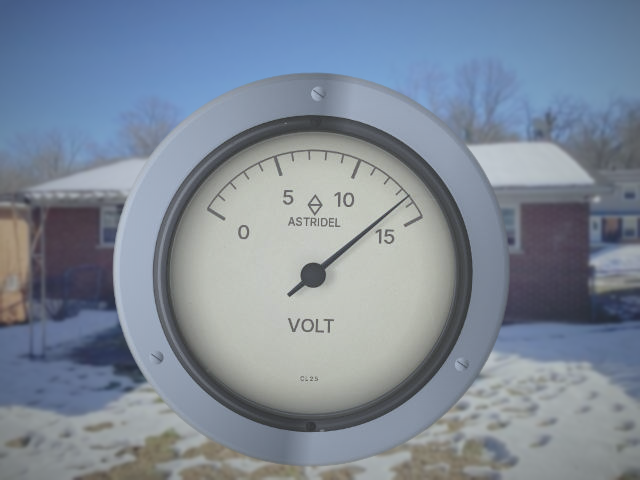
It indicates 13.5 V
